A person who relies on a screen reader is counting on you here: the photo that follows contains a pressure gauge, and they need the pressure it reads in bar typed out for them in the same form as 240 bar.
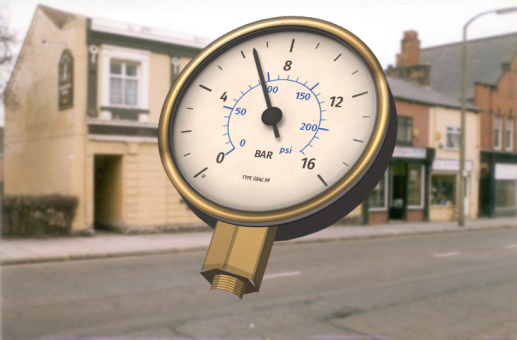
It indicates 6.5 bar
